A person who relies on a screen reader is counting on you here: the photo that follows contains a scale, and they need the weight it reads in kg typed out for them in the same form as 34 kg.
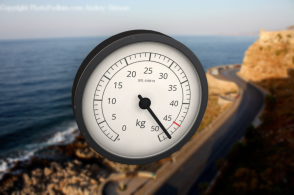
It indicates 48 kg
